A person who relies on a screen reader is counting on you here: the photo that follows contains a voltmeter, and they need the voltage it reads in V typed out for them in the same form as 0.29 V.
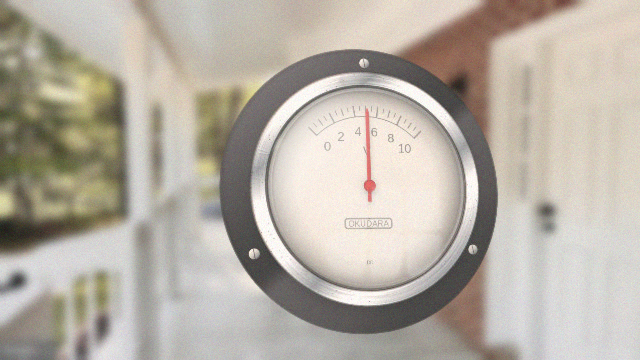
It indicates 5 V
